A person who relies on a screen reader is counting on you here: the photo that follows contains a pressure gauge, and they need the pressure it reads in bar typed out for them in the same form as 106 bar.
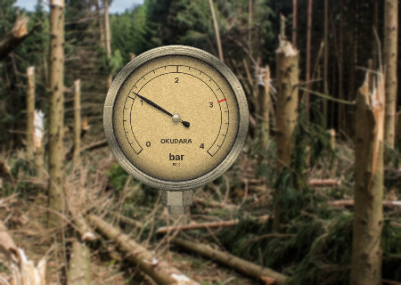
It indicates 1.1 bar
